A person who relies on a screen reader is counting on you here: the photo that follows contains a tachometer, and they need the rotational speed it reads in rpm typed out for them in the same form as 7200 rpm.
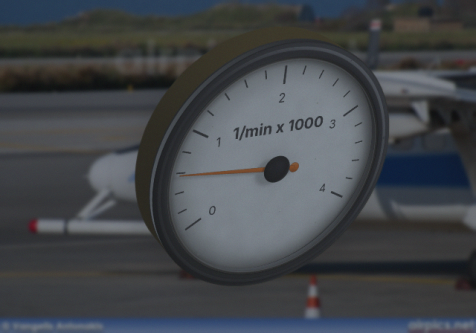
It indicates 600 rpm
